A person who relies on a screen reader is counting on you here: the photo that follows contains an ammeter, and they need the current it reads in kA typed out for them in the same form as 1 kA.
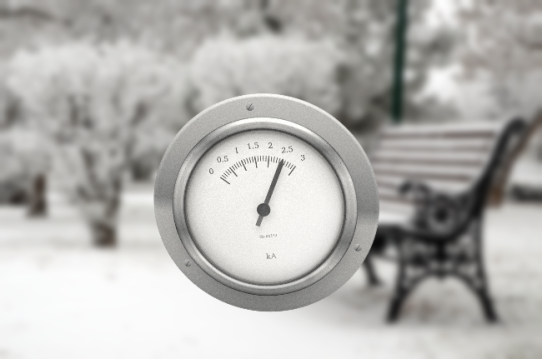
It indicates 2.5 kA
